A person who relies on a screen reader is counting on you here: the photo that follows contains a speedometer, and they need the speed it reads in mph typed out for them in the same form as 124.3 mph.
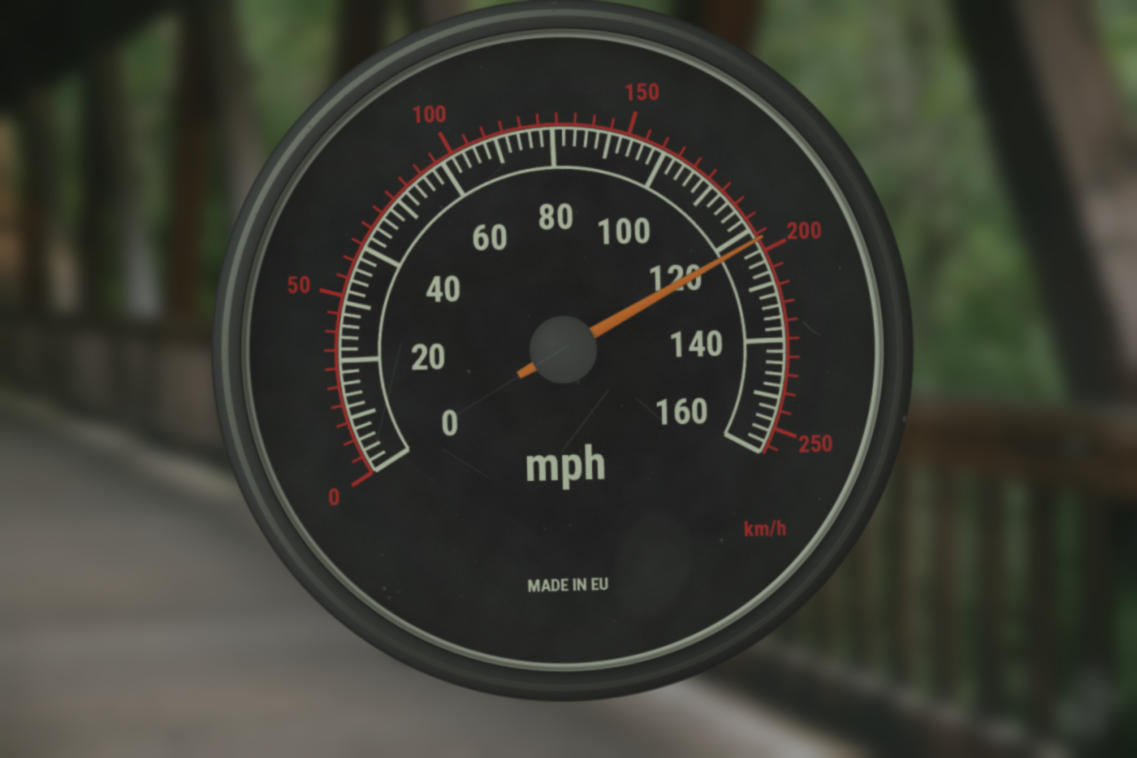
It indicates 122 mph
